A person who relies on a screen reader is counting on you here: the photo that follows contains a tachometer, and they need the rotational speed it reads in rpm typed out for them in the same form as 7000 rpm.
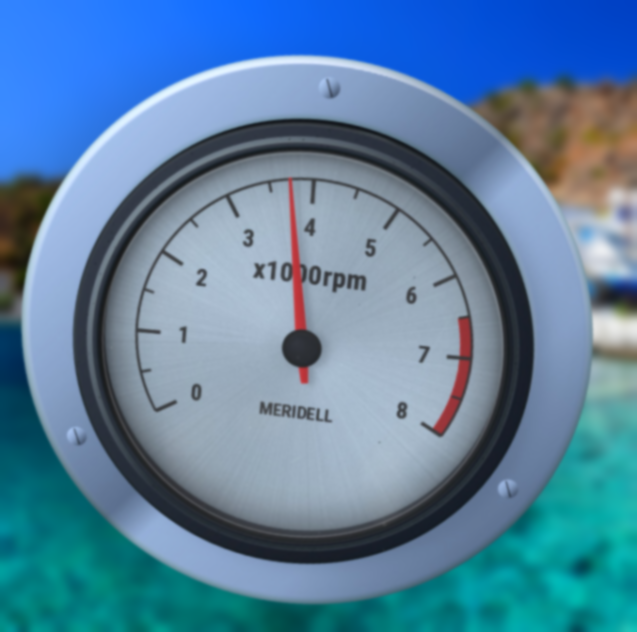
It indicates 3750 rpm
